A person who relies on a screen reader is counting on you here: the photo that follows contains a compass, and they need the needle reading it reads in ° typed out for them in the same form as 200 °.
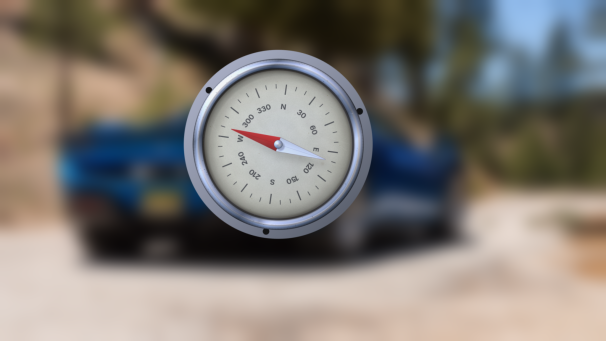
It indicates 280 °
